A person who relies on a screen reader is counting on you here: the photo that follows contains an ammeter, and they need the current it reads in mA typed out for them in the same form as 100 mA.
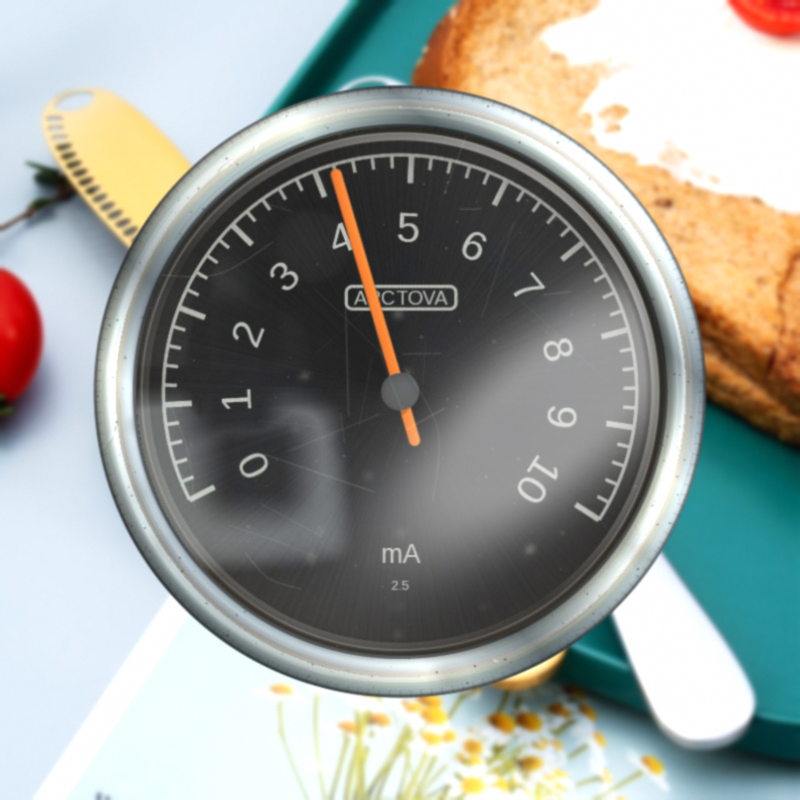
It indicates 4.2 mA
